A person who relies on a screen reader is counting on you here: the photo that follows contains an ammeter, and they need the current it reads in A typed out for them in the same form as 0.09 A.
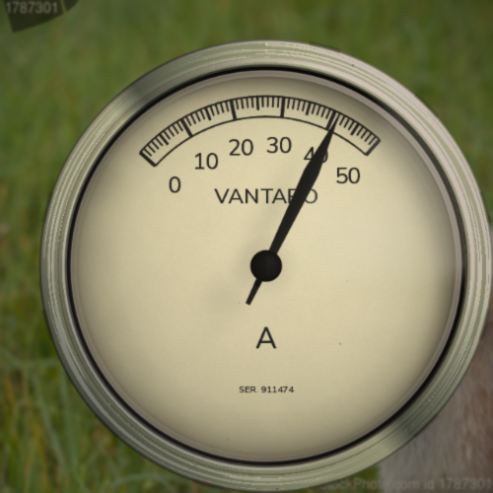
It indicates 41 A
